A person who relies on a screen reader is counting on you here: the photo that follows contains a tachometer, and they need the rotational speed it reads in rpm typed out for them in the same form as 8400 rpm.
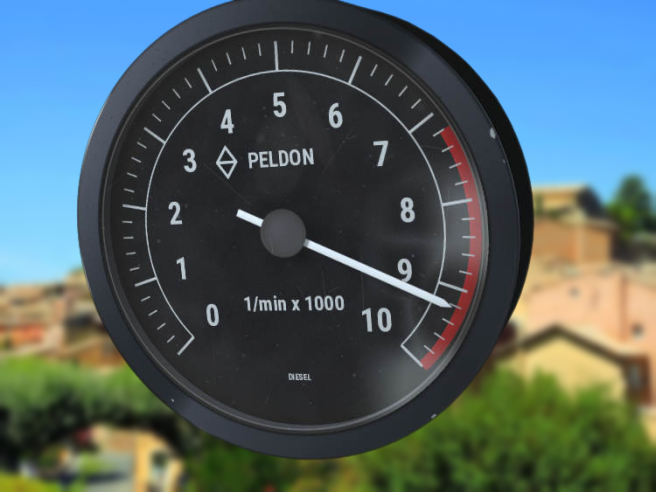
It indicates 9200 rpm
